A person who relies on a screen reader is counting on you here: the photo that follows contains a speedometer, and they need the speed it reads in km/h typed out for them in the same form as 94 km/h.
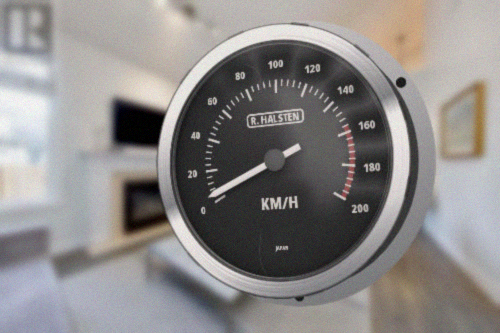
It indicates 4 km/h
